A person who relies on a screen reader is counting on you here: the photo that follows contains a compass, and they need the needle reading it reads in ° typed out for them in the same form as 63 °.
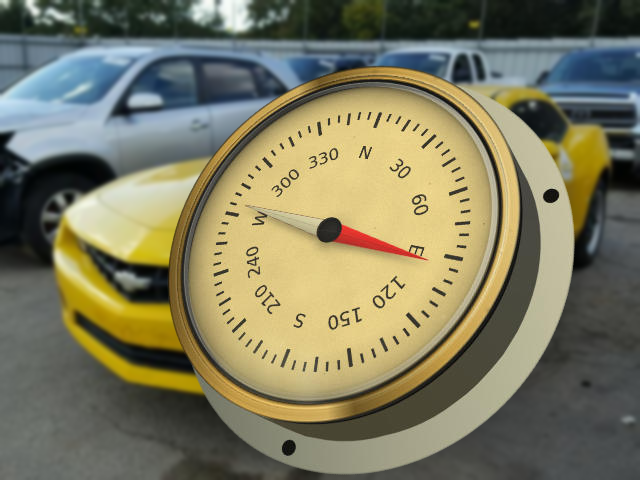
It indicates 95 °
